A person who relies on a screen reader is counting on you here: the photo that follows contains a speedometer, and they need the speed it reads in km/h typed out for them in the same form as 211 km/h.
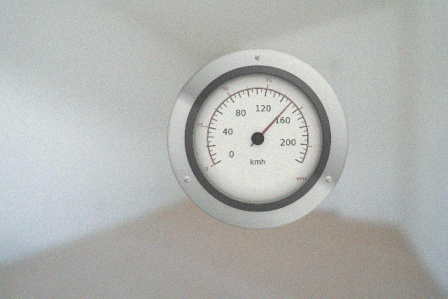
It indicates 150 km/h
